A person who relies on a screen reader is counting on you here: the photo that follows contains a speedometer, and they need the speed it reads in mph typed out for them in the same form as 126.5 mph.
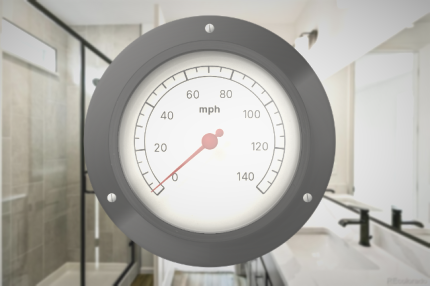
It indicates 2.5 mph
